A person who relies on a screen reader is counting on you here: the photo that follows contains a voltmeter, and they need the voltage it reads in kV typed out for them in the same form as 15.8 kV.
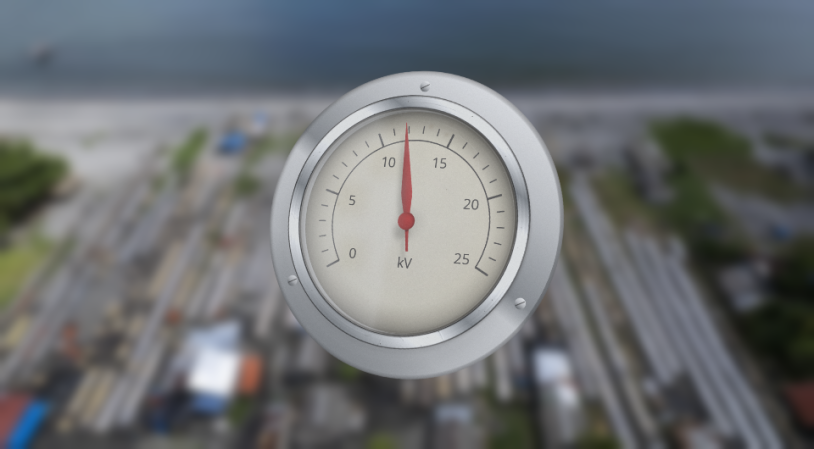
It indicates 12 kV
